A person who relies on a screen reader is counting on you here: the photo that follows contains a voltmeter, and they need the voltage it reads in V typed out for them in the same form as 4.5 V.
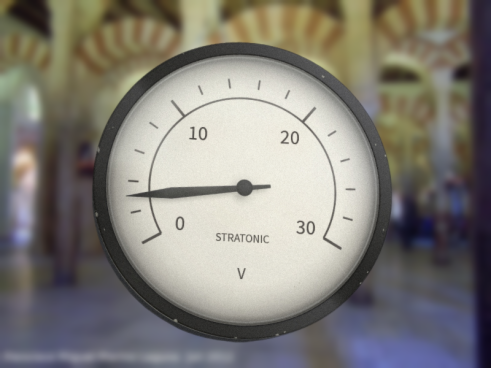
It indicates 3 V
